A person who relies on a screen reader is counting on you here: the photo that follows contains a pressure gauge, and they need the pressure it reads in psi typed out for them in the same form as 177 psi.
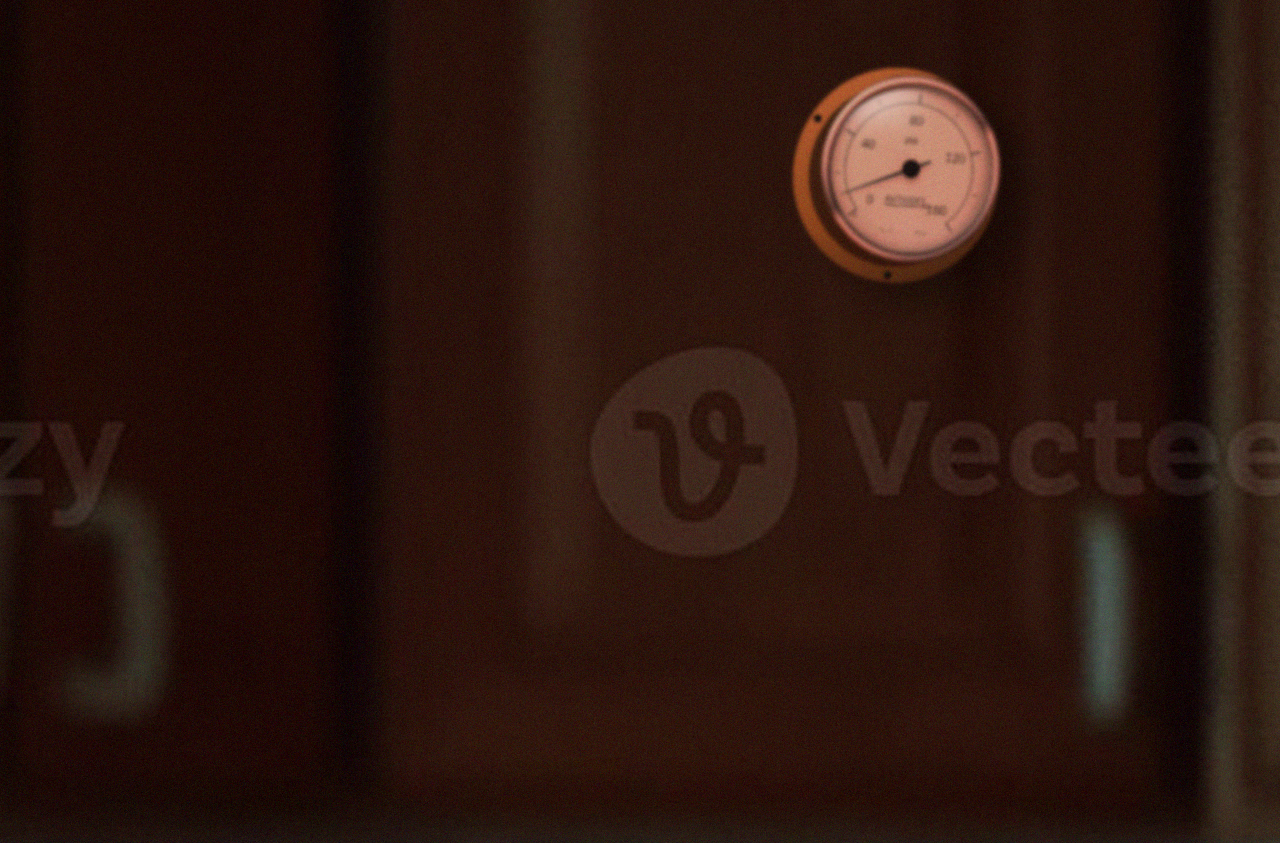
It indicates 10 psi
